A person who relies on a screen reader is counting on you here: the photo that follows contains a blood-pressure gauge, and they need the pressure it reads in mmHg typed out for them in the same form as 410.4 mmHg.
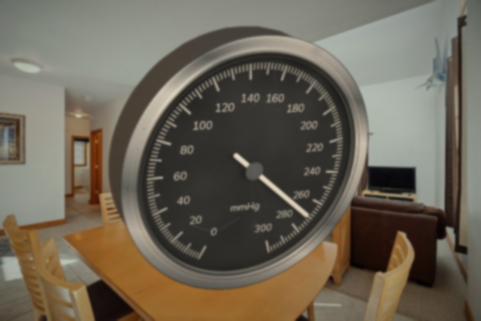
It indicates 270 mmHg
